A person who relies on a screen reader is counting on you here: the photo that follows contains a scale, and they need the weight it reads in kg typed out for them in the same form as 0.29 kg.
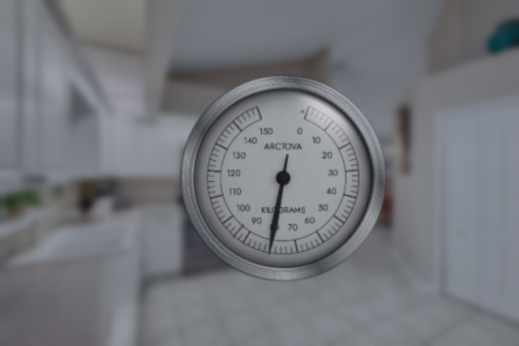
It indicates 80 kg
